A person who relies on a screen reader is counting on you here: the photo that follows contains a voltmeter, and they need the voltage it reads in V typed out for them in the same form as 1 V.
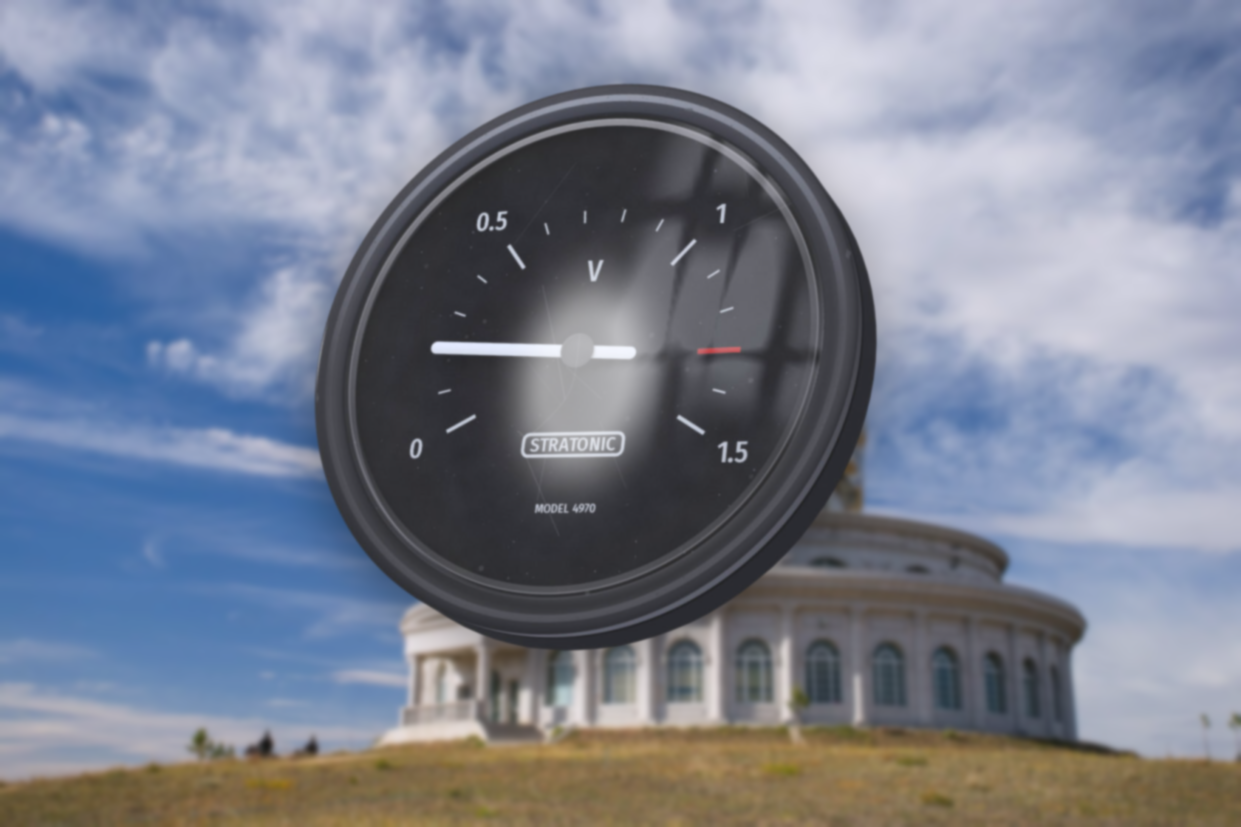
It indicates 0.2 V
